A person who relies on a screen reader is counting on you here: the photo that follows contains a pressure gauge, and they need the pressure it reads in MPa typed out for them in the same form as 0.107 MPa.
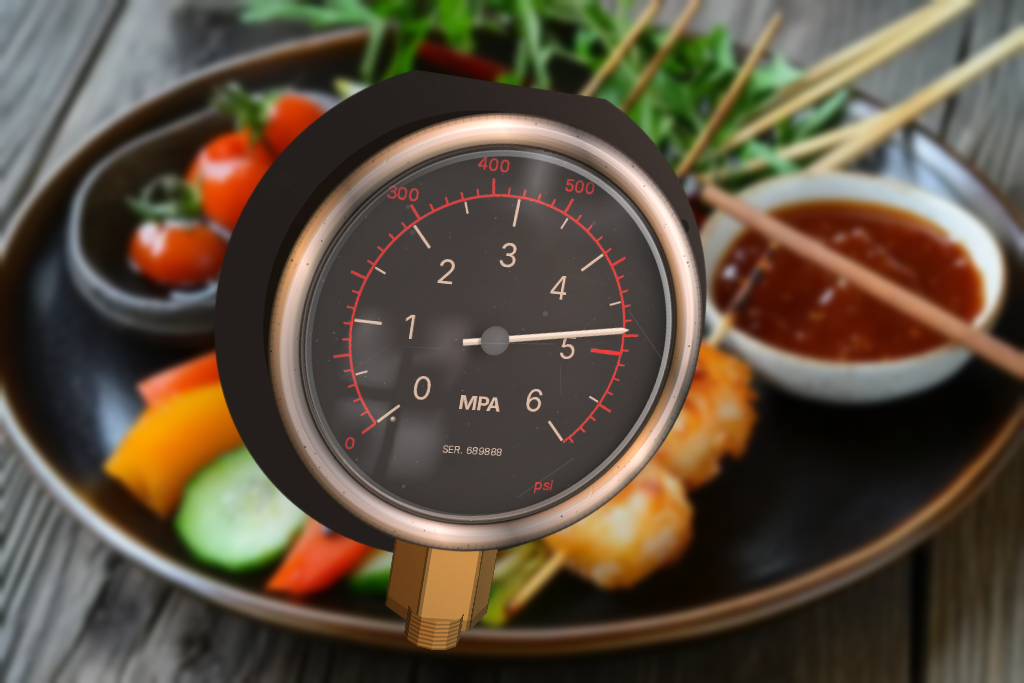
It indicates 4.75 MPa
